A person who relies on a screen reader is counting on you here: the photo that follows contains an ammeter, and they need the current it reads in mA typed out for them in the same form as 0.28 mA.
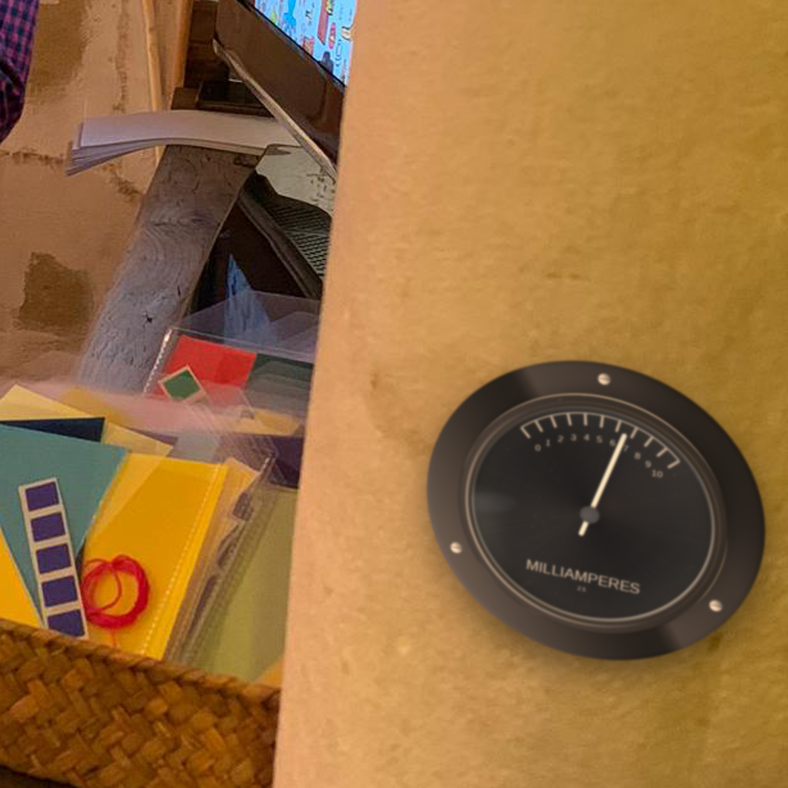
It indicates 6.5 mA
